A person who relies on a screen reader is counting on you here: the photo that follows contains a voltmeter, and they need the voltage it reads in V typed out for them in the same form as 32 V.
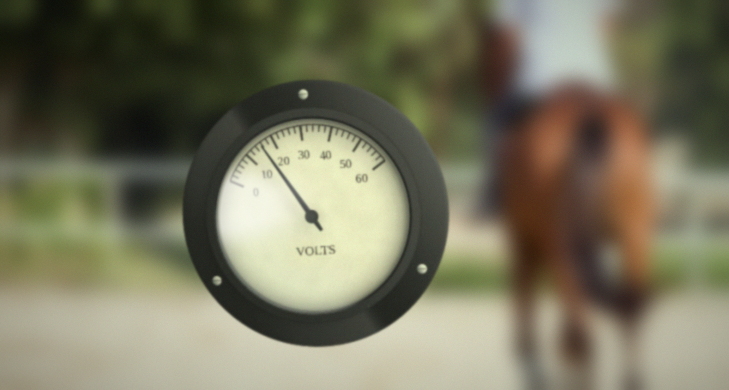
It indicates 16 V
